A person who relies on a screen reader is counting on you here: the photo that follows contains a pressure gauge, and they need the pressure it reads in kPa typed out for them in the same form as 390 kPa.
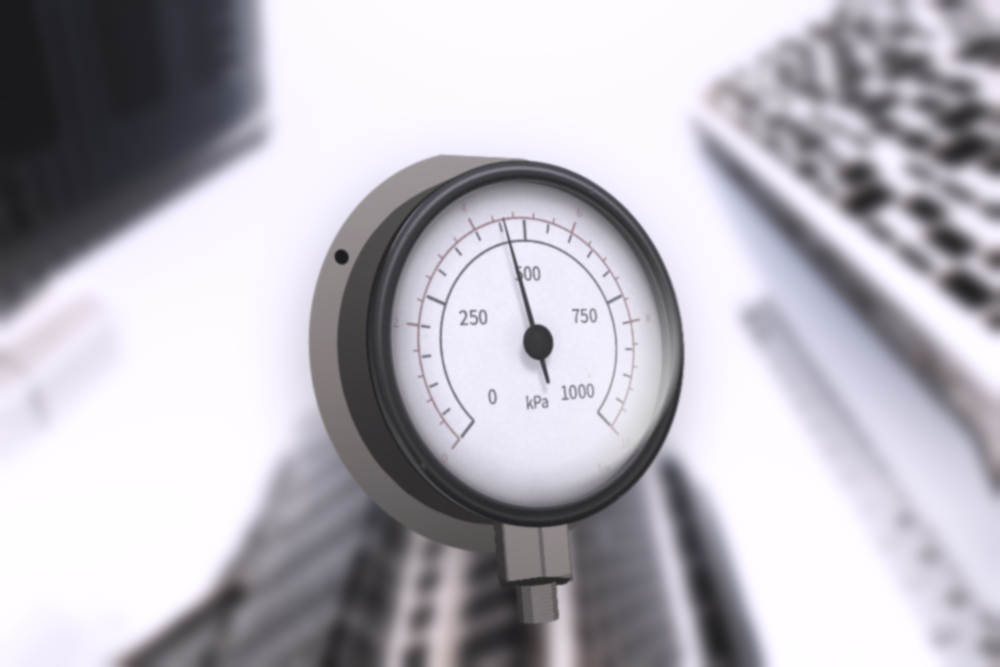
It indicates 450 kPa
